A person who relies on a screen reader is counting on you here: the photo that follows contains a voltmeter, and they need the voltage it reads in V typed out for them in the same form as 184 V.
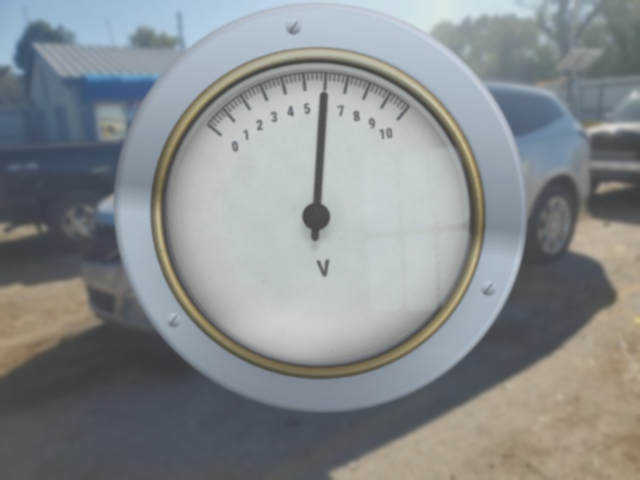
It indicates 6 V
